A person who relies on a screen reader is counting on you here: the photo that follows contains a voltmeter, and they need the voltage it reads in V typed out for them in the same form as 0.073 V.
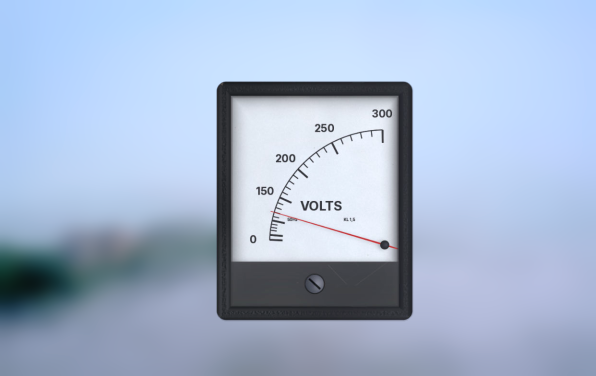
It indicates 120 V
